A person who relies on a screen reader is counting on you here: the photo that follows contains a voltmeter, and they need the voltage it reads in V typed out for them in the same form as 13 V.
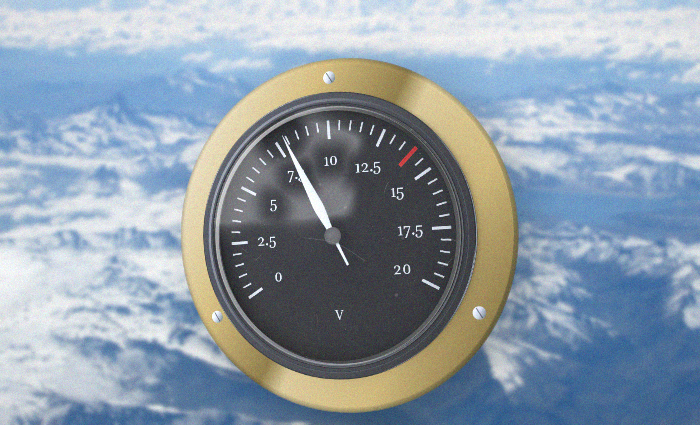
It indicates 8 V
